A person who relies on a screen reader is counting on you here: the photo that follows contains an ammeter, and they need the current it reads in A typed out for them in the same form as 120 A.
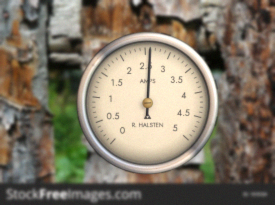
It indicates 2.6 A
